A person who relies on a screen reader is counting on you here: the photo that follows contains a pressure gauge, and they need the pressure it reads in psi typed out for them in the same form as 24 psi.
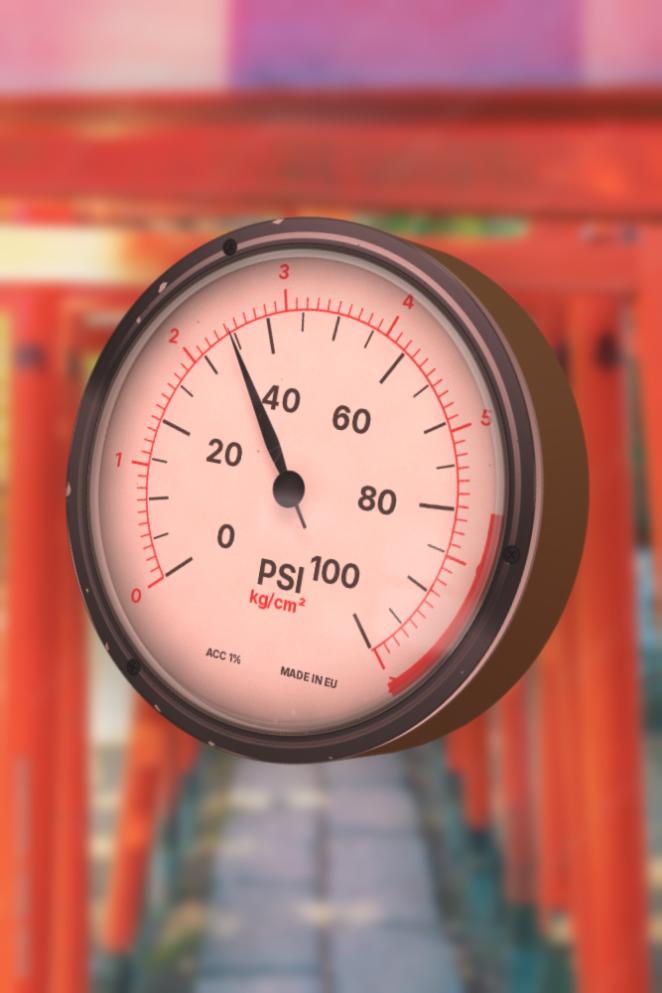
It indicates 35 psi
